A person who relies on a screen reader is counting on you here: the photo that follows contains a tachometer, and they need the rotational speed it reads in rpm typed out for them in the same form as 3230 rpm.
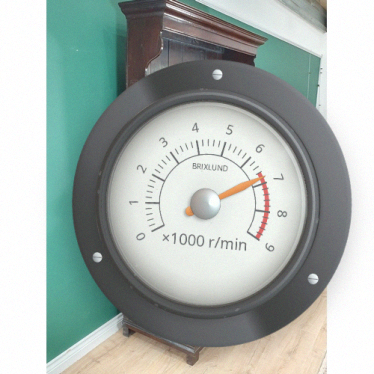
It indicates 6800 rpm
